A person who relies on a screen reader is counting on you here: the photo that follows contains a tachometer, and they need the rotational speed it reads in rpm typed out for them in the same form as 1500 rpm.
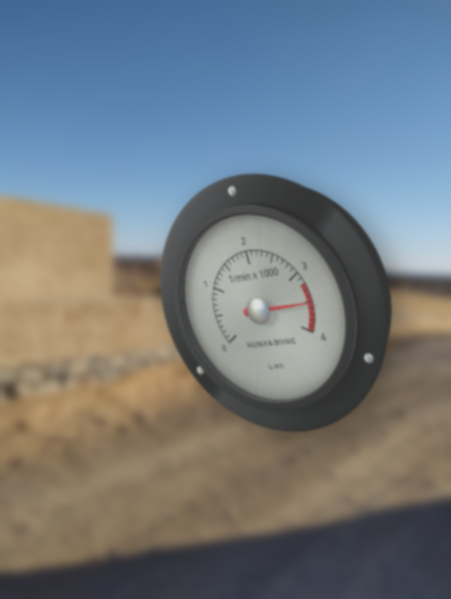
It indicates 3500 rpm
